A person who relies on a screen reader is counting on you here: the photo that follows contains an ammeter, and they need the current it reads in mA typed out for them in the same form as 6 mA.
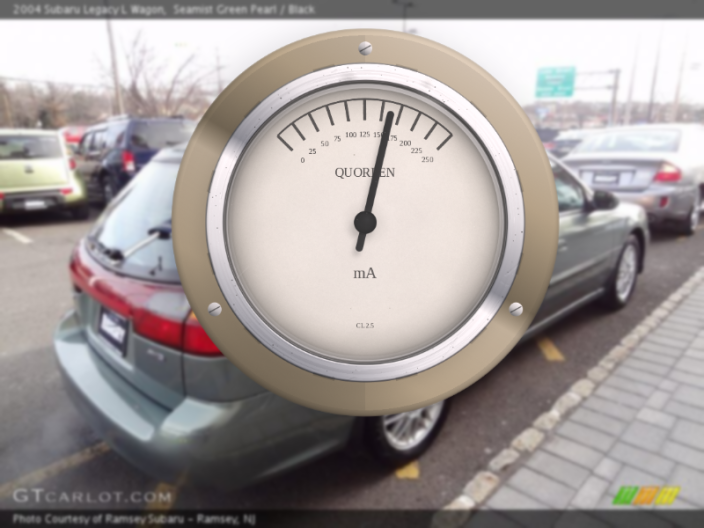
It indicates 162.5 mA
